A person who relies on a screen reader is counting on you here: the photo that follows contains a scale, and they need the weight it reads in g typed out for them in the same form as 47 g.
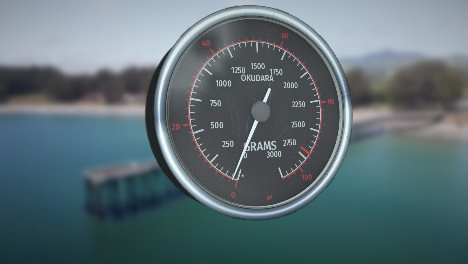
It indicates 50 g
